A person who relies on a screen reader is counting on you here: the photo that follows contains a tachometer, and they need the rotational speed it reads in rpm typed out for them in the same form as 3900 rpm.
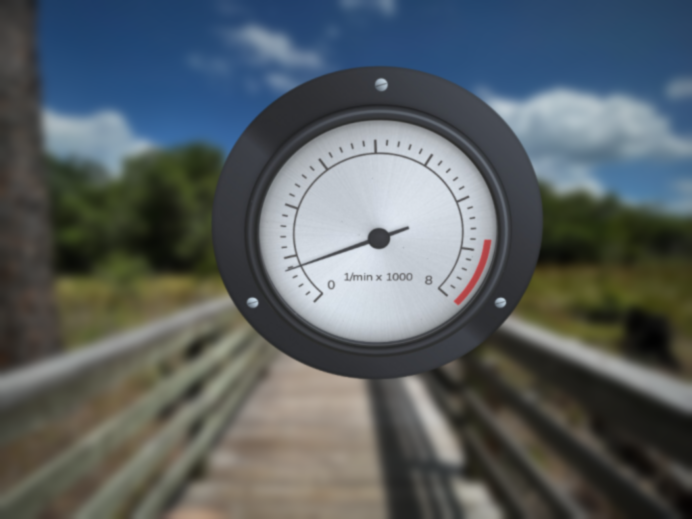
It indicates 800 rpm
